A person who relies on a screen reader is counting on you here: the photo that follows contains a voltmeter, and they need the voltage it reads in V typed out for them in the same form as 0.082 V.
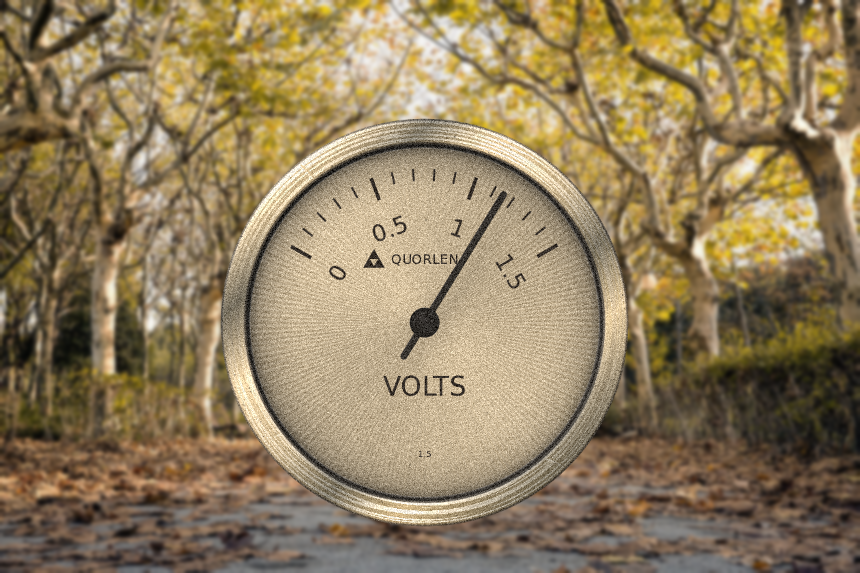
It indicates 1.15 V
